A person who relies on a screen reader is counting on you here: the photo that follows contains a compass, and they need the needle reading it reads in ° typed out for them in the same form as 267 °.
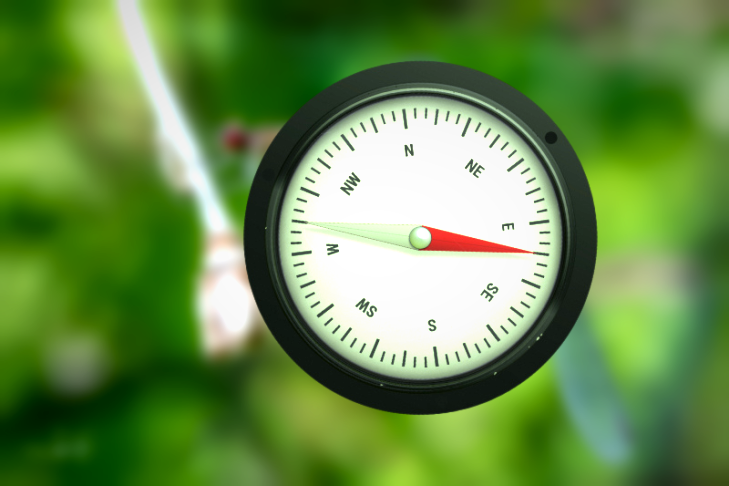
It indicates 105 °
